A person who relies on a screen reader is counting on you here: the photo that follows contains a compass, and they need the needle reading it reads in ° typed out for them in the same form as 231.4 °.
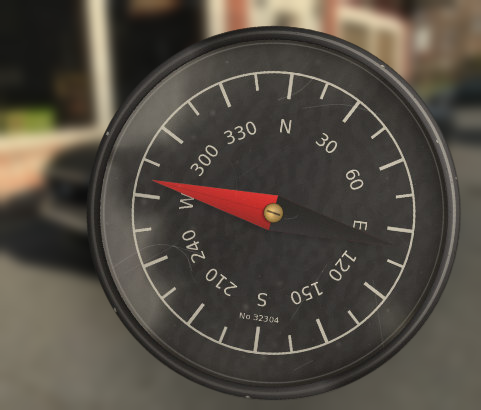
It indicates 277.5 °
